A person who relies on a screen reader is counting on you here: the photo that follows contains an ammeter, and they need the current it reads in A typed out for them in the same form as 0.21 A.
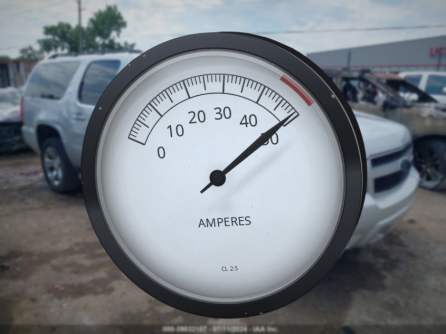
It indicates 49 A
